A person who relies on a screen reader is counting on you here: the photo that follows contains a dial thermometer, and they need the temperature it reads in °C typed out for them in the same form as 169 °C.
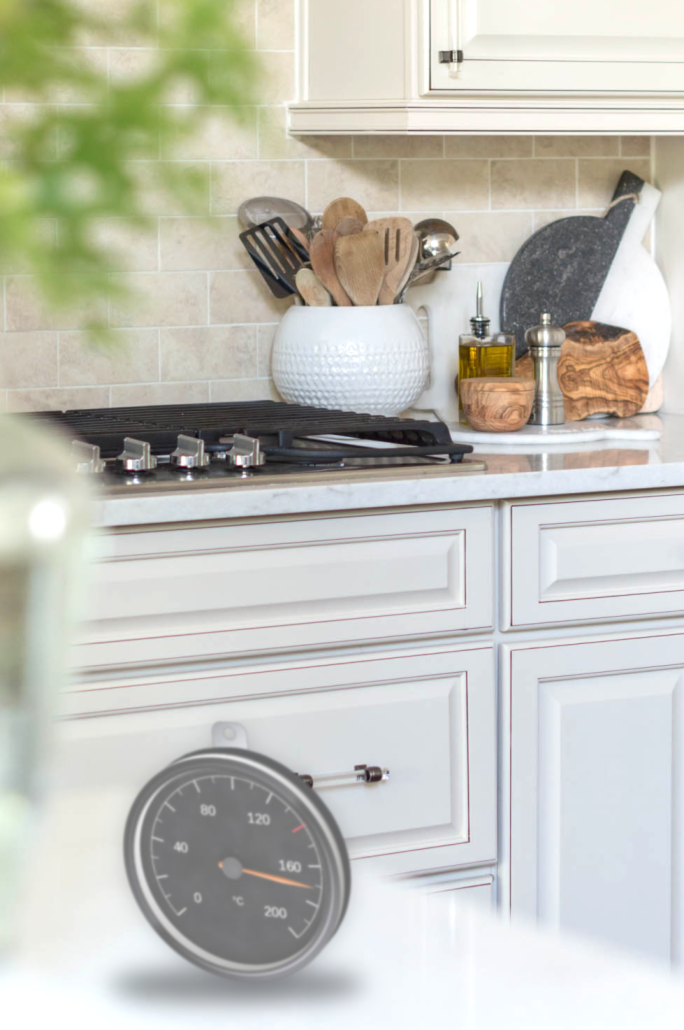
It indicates 170 °C
